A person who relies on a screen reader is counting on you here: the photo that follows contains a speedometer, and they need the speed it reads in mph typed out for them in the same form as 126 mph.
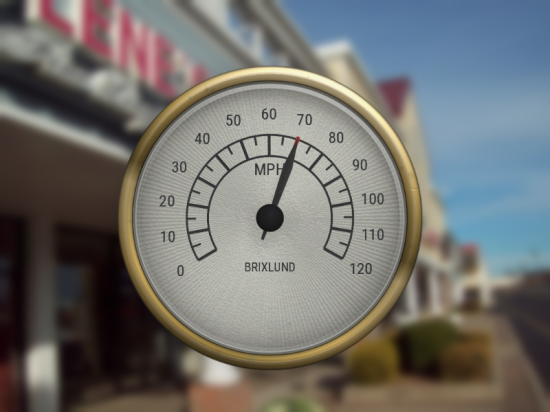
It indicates 70 mph
